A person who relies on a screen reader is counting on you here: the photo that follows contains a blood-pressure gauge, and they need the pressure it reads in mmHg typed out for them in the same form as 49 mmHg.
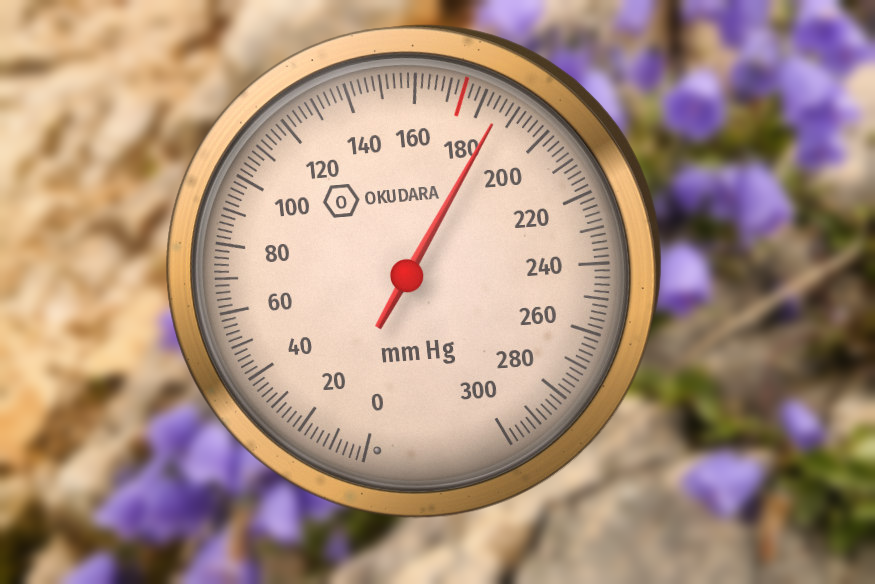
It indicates 186 mmHg
